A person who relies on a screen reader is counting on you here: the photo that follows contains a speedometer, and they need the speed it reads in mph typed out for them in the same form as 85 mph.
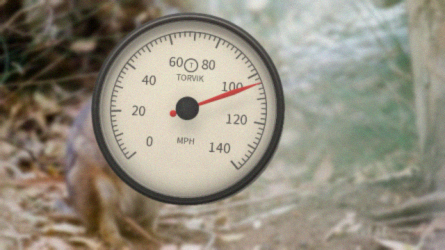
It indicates 104 mph
